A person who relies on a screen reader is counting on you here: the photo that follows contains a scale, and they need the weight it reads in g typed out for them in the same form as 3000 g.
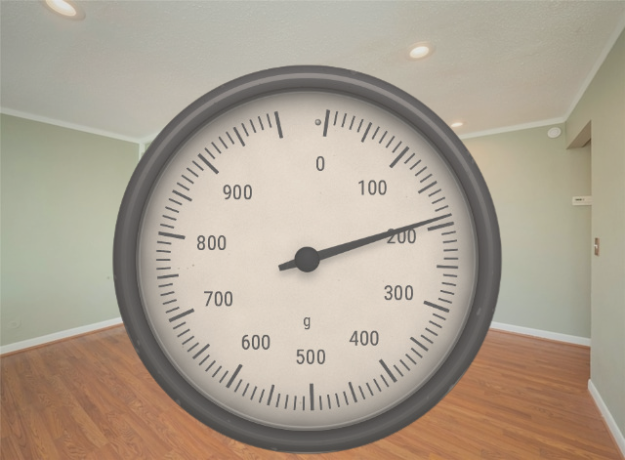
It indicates 190 g
